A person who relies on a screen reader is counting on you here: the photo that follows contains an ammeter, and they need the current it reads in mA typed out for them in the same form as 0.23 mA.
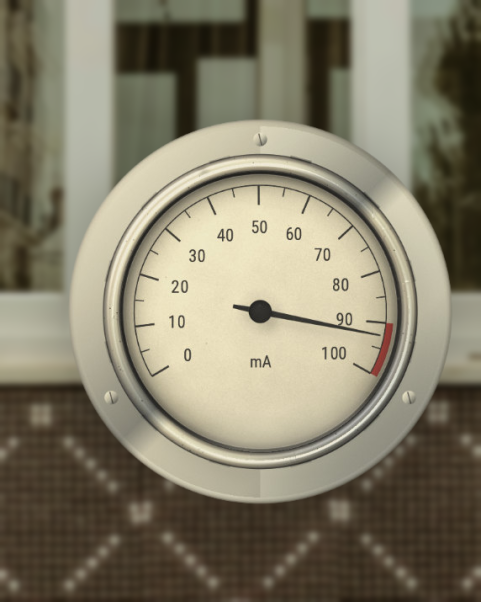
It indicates 92.5 mA
